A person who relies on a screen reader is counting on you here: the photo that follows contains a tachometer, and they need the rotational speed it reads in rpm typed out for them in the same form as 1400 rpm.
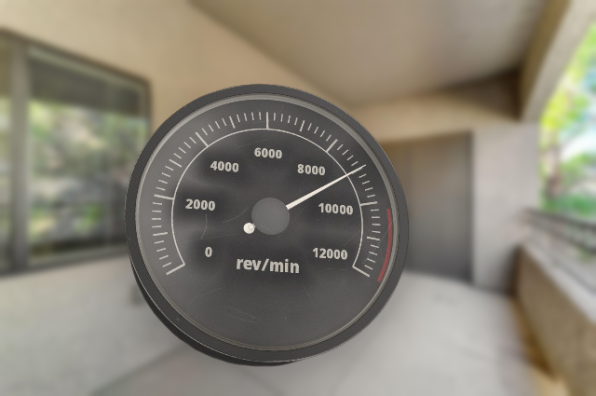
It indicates 9000 rpm
